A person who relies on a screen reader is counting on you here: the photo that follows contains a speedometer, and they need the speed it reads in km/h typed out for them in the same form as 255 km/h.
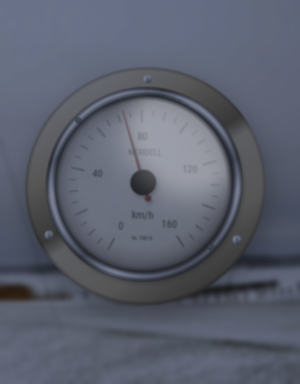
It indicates 72.5 km/h
